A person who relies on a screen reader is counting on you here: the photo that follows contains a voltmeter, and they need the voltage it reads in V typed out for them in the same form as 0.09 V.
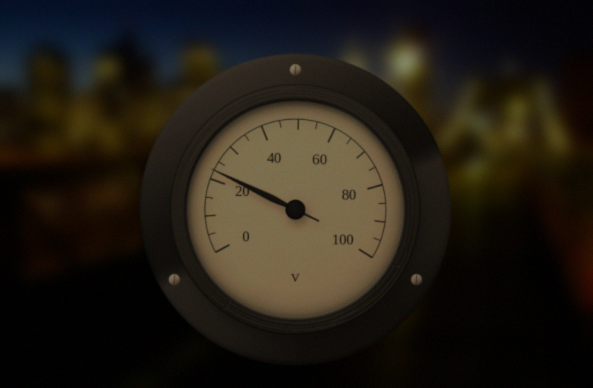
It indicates 22.5 V
